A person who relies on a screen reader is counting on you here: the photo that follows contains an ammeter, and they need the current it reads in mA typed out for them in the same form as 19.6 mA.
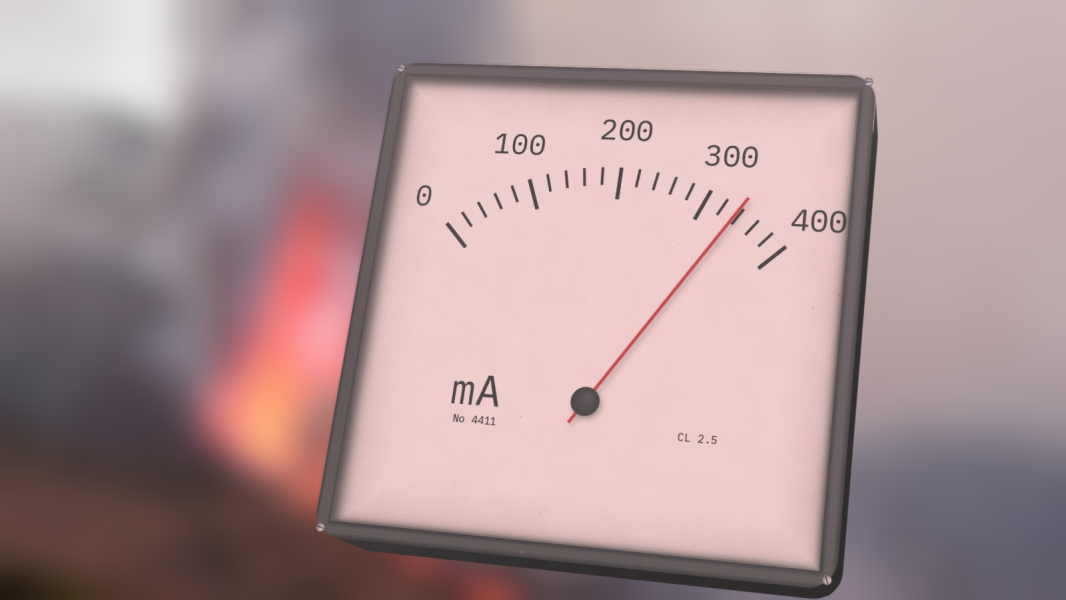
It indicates 340 mA
